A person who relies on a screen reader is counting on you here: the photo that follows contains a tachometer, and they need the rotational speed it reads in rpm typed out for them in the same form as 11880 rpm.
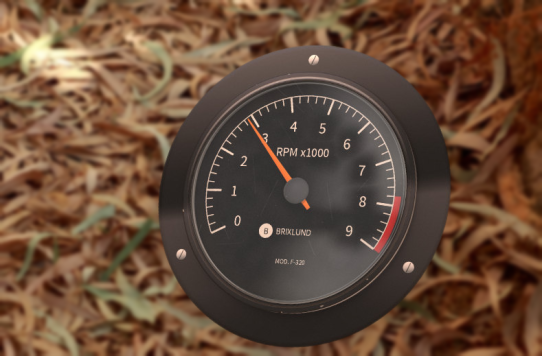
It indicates 2900 rpm
